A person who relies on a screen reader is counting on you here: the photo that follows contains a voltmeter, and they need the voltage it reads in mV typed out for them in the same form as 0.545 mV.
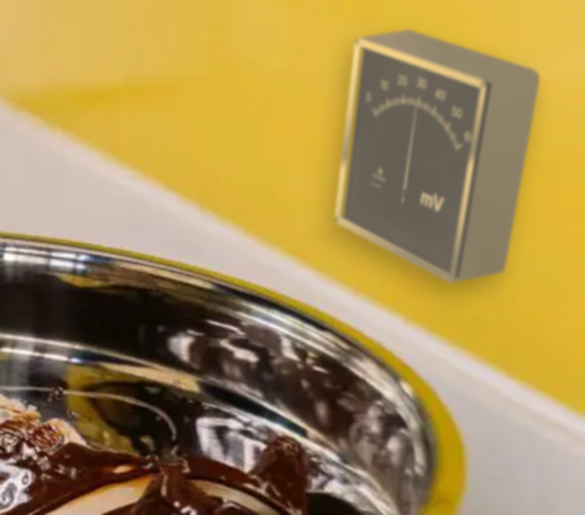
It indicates 30 mV
